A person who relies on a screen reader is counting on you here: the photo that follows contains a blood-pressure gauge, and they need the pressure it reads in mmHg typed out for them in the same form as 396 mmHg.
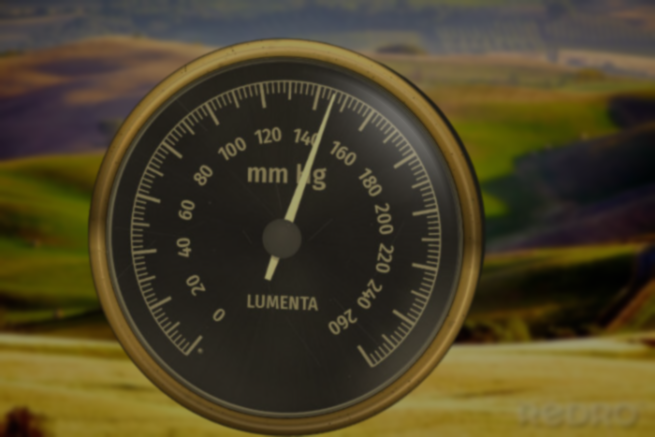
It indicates 146 mmHg
